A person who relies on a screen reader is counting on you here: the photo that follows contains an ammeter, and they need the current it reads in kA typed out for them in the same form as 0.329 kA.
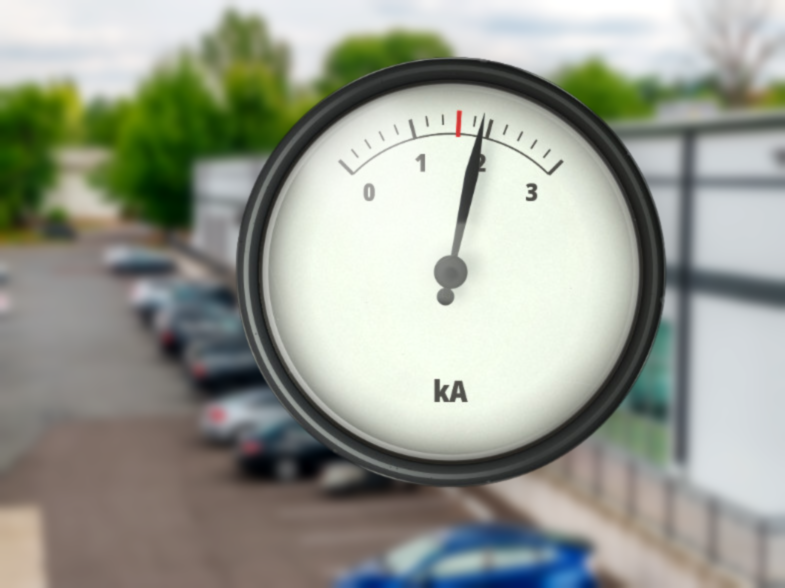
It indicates 1.9 kA
